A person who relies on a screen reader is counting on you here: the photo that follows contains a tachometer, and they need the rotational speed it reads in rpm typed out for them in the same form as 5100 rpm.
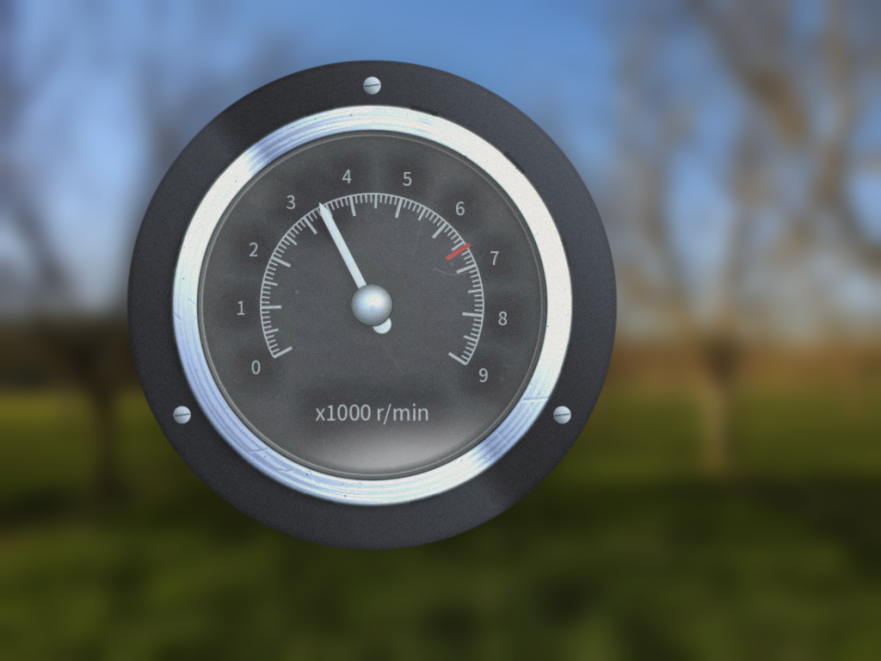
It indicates 3400 rpm
